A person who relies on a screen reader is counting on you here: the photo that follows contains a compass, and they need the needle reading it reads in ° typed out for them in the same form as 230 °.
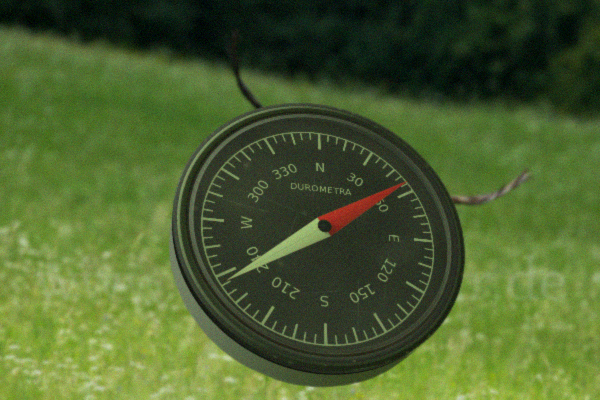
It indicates 55 °
